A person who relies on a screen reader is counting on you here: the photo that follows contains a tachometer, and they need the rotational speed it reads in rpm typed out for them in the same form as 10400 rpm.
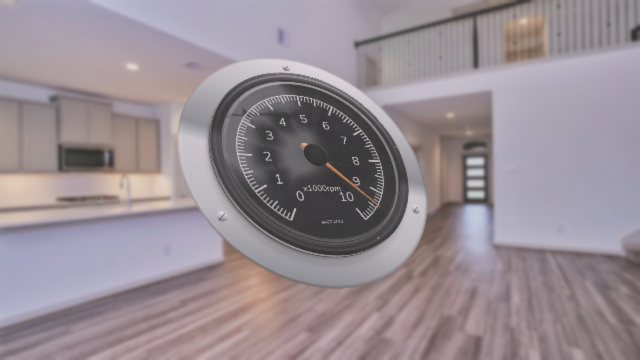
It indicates 9500 rpm
